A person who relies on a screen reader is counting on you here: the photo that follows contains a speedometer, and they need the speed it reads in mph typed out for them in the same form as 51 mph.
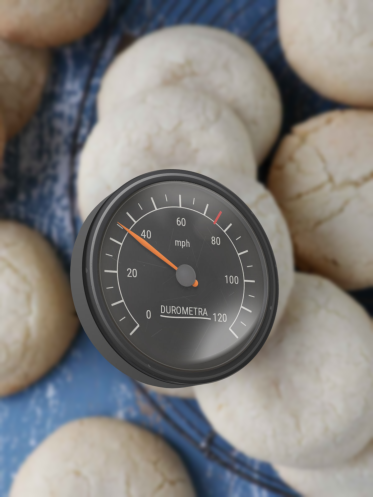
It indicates 35 mph
